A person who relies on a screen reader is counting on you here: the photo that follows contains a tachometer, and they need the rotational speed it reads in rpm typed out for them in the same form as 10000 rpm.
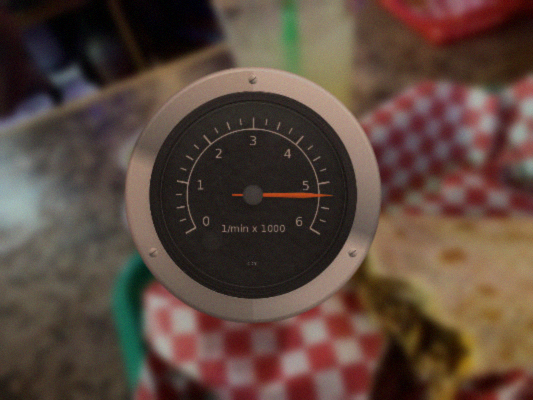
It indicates 5250 rpm
